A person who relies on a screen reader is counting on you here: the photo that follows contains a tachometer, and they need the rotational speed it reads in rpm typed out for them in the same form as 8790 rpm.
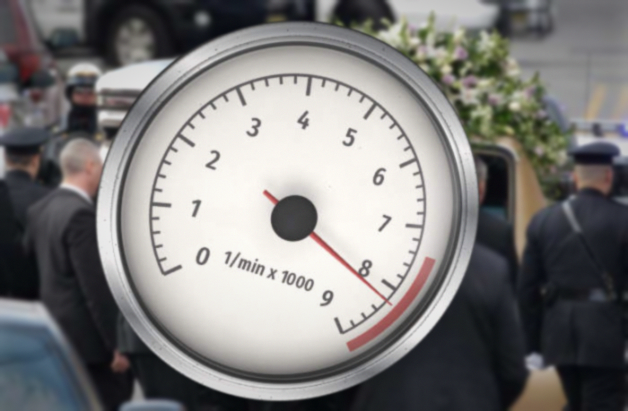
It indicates 8200 rpm
